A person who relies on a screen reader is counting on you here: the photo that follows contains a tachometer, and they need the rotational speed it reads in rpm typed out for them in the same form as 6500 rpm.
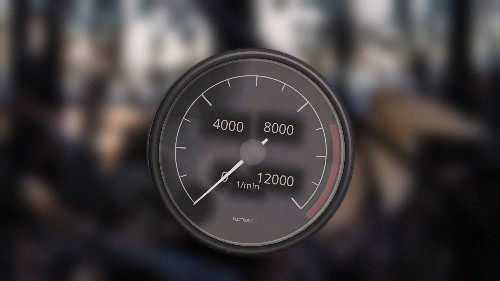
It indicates 0 rpm
